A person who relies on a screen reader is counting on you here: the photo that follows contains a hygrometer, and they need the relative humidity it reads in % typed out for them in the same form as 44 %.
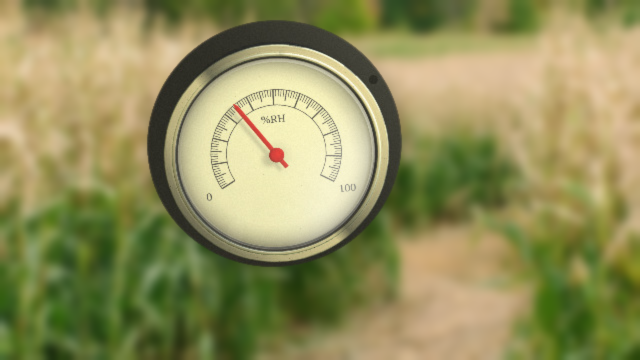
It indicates 35 %
